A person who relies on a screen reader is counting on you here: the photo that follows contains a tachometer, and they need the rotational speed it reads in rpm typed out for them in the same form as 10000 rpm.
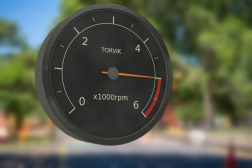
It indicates 5000 rpm
